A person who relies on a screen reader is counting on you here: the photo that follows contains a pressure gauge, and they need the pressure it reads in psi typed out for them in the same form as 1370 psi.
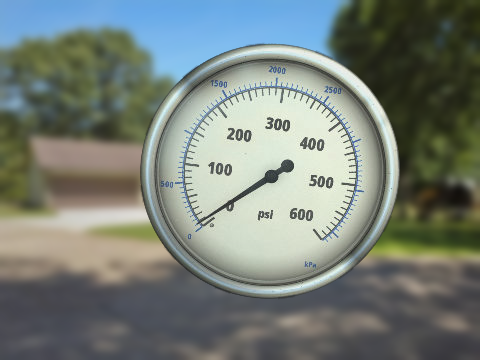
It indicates 10 psi
